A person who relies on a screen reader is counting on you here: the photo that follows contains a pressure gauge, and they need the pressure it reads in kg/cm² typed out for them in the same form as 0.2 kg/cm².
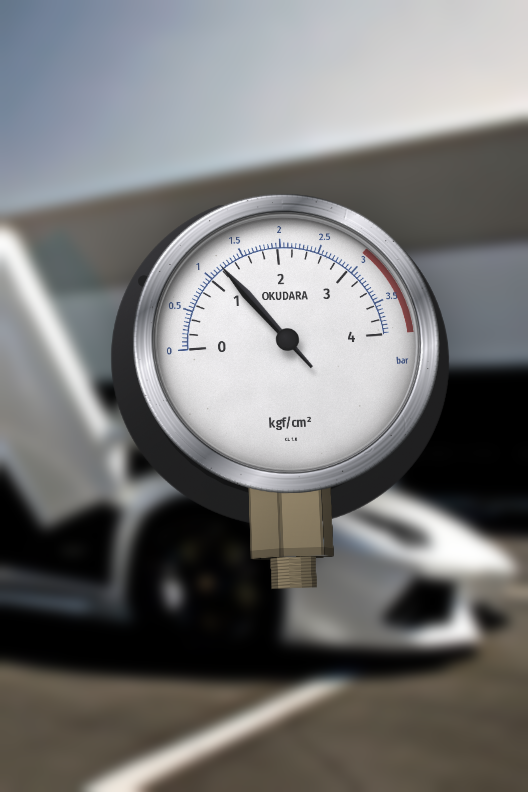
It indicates 1.2 kg/cm²
